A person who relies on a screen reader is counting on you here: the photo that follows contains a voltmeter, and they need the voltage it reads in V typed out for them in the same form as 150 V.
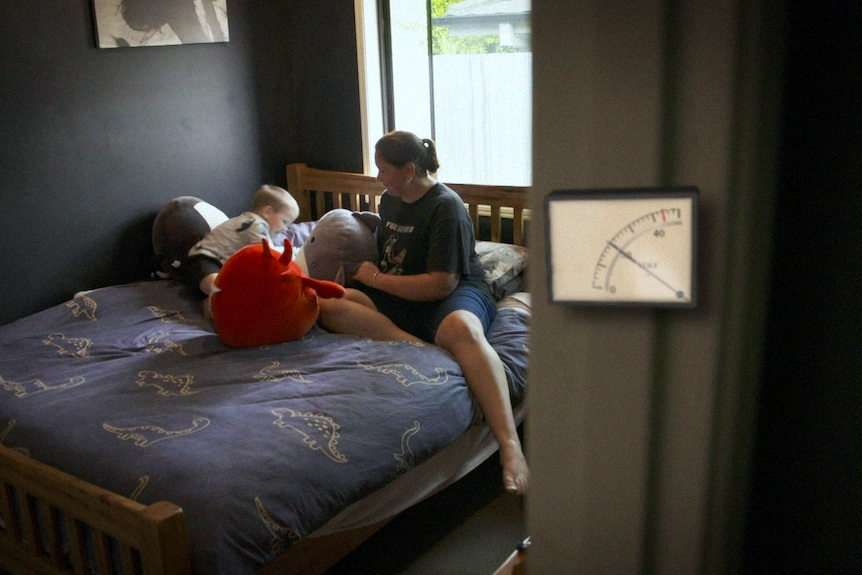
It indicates 20 V
